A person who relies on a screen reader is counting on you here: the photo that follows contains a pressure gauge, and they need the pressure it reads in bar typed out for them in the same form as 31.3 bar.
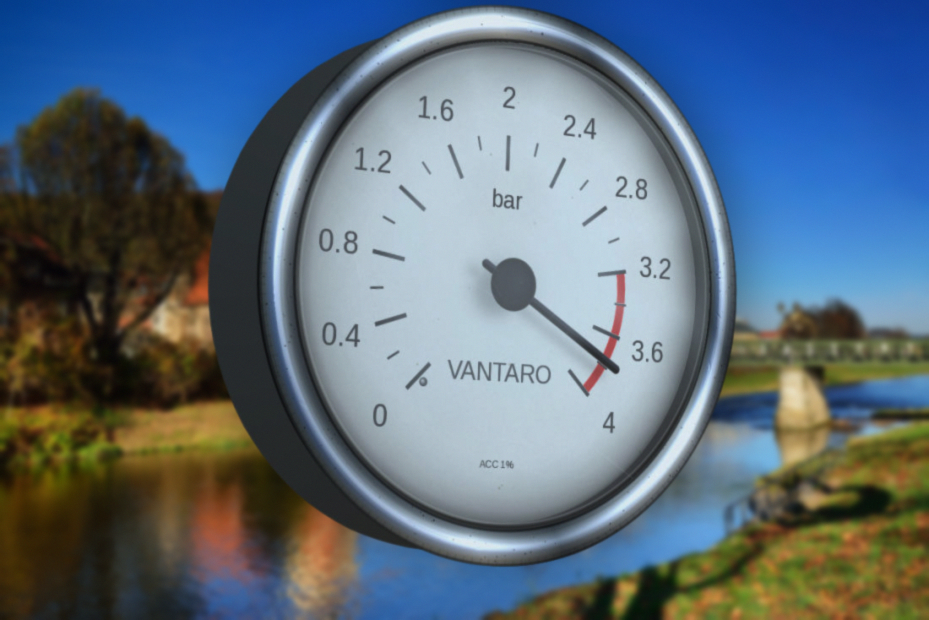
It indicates 3.8 bar
